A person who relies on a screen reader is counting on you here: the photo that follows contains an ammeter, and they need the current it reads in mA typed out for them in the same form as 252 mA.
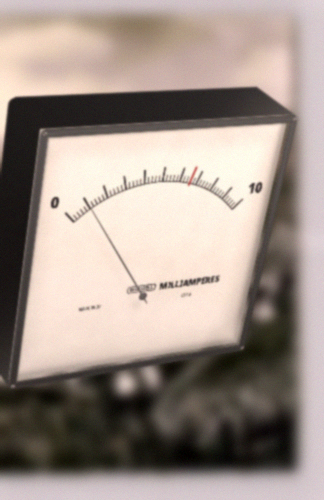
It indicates 1 mA
